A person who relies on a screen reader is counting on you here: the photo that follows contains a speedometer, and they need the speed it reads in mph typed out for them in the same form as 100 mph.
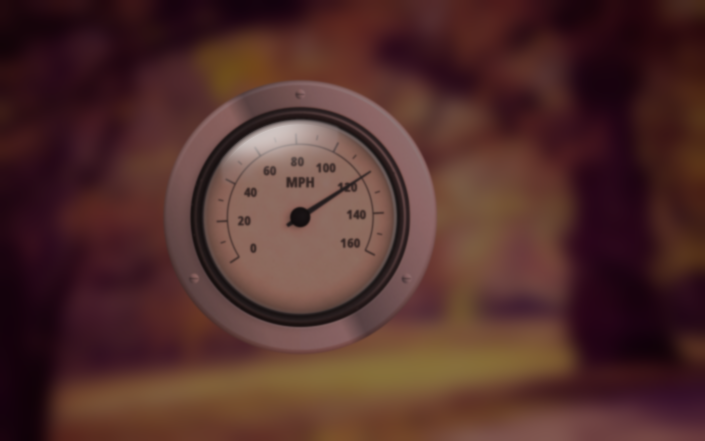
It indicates 120 mph
